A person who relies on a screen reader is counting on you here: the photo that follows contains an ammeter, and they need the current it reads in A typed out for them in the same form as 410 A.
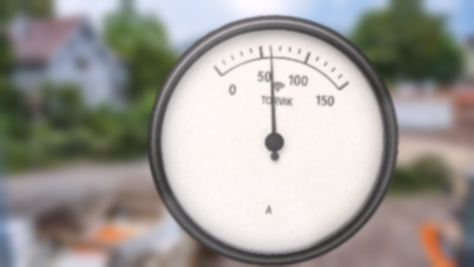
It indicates 60 A
